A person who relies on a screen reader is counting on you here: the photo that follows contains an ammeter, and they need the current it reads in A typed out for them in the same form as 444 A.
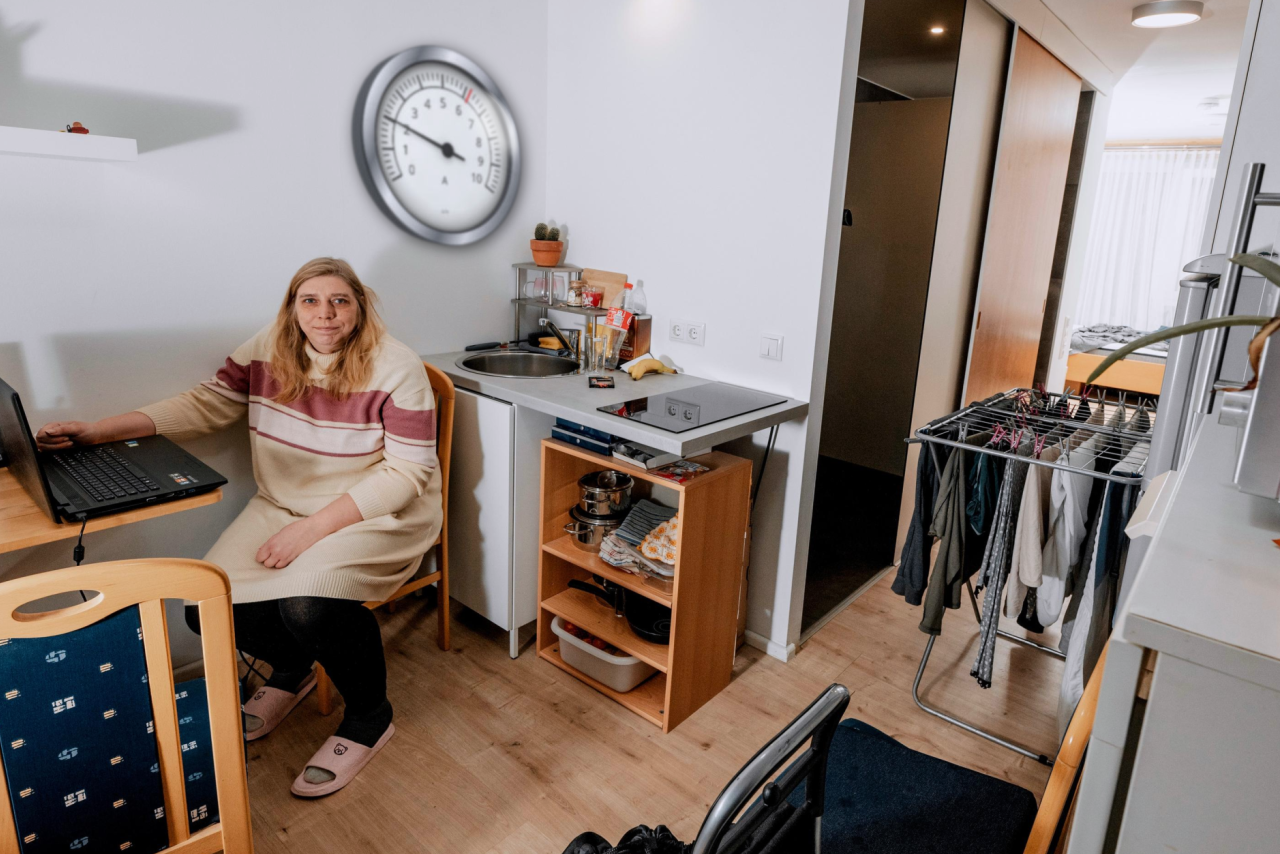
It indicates 2 A
